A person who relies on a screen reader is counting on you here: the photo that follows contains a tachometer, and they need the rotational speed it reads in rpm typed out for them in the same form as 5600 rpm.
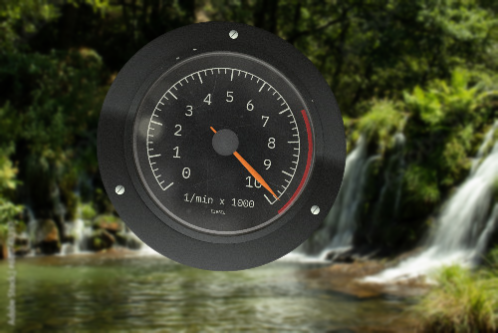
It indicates 9800 rpm
